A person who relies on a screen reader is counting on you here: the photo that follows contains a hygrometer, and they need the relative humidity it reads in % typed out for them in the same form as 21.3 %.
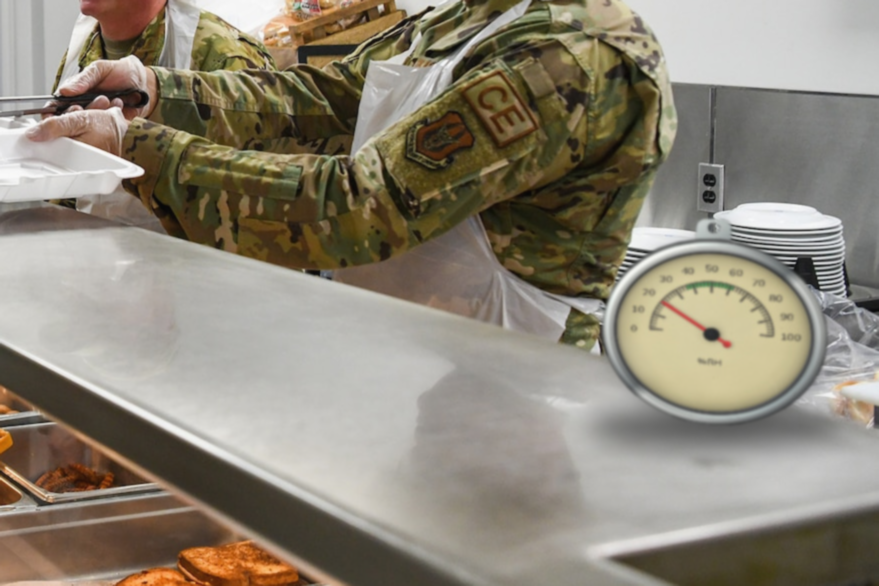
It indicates 20 %
